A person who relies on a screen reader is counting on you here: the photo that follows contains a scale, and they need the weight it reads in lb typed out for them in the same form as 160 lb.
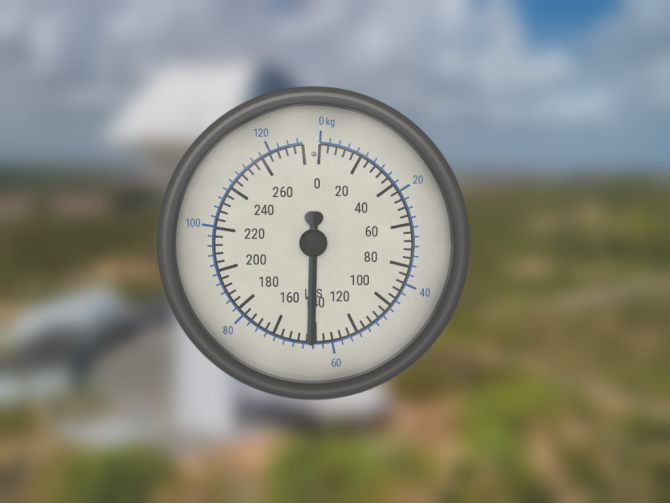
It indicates 142 lb
